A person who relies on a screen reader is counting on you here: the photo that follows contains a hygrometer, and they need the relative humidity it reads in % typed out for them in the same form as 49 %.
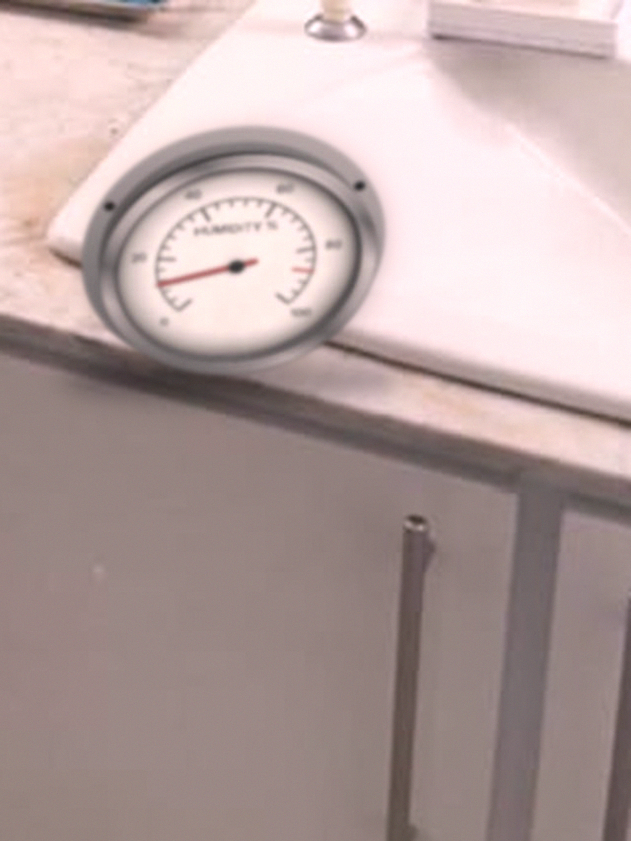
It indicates 12 %
